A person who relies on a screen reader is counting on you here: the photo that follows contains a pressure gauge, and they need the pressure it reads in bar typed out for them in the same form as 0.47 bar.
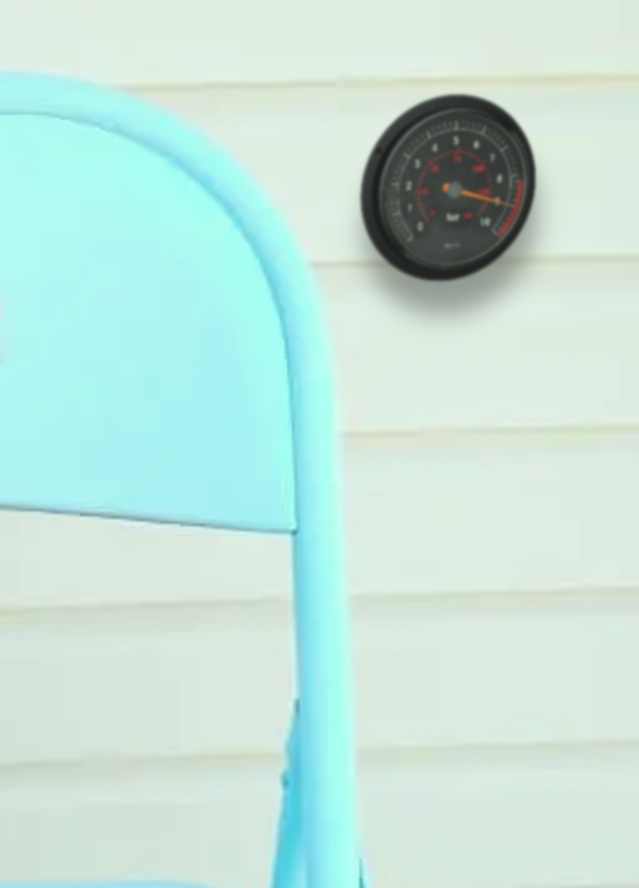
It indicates 9 bar
